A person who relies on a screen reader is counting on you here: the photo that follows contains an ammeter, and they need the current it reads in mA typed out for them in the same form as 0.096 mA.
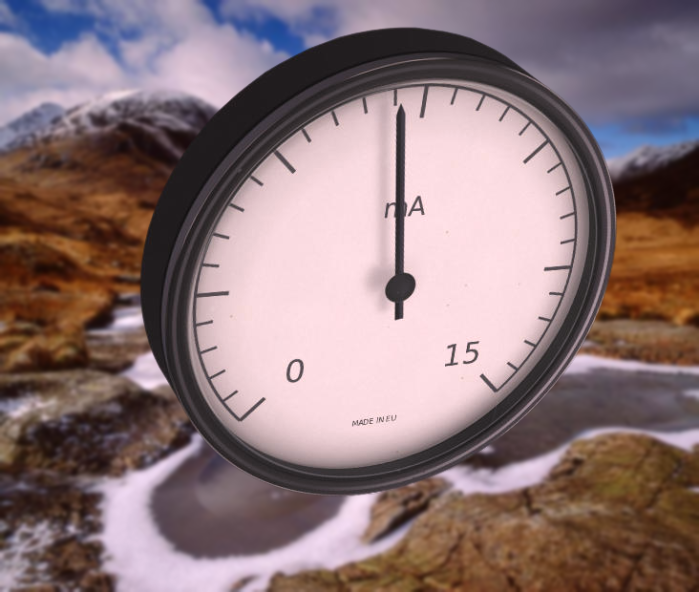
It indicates 7 mA
